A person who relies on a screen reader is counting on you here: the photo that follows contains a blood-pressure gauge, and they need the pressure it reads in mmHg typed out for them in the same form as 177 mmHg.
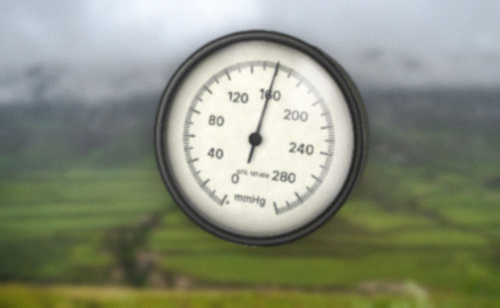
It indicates 160 mmHg
